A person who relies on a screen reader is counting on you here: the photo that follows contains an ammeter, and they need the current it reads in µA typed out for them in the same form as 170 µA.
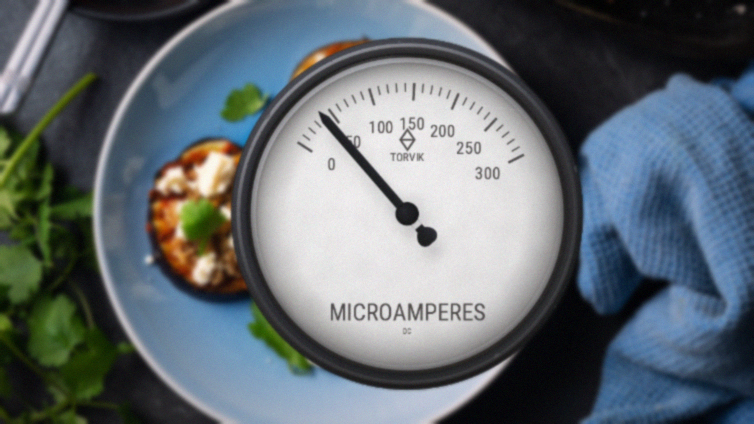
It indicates 40 µA
